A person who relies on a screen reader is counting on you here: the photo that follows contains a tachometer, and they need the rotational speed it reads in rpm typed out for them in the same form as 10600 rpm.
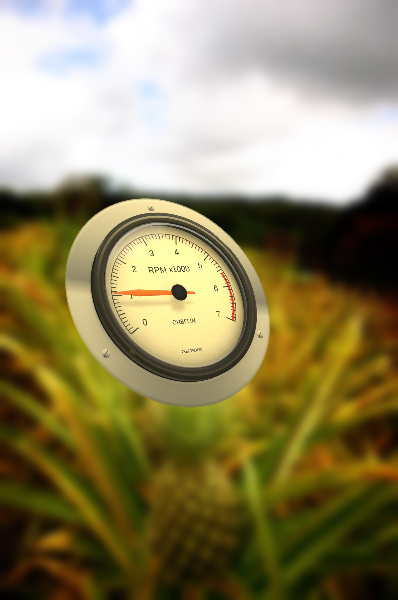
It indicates 1000 rpm
